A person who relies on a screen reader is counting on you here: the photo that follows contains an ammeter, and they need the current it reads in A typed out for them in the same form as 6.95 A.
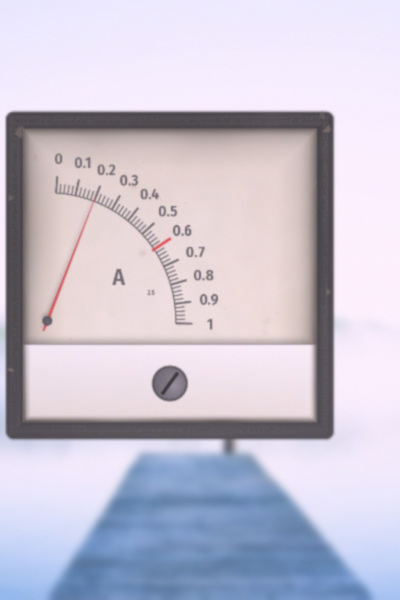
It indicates 0.2 A
